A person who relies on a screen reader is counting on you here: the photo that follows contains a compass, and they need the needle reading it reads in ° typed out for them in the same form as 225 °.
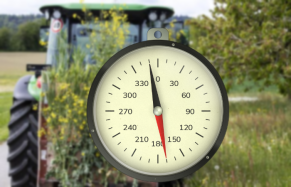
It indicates 170 °
